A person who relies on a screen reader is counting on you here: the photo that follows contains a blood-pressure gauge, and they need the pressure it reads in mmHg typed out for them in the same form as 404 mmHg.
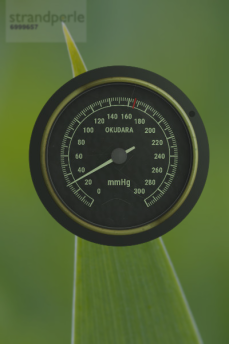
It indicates 30 mmHg
